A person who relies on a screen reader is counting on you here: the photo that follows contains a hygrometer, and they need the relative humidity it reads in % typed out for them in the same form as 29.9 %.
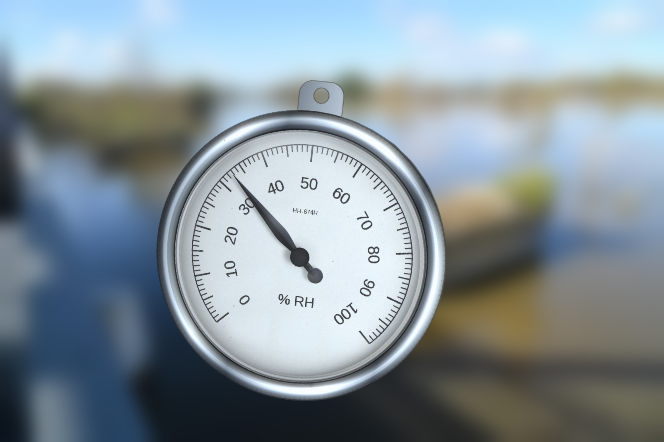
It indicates 33 %
